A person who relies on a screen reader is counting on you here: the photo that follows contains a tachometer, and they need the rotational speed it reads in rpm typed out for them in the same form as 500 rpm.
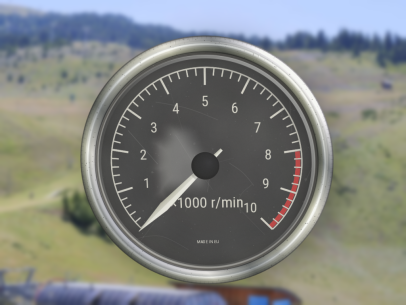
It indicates 0 rpm
